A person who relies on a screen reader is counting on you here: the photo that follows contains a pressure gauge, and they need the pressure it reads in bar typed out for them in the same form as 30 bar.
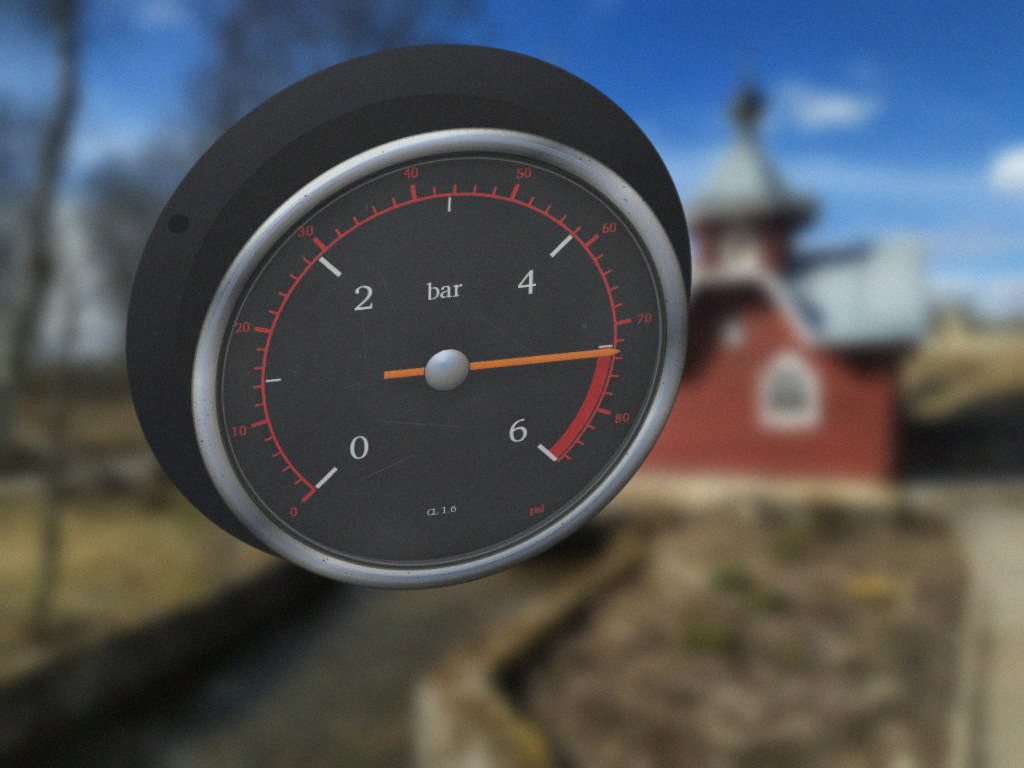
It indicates 5 bar
